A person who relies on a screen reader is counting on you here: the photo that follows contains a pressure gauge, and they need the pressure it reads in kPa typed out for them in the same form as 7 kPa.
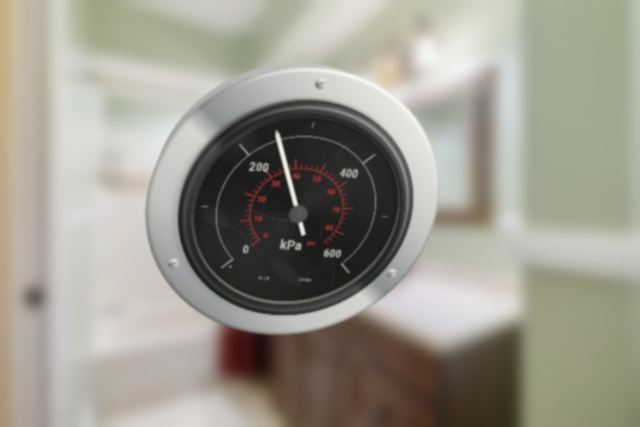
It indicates 250 kPa
